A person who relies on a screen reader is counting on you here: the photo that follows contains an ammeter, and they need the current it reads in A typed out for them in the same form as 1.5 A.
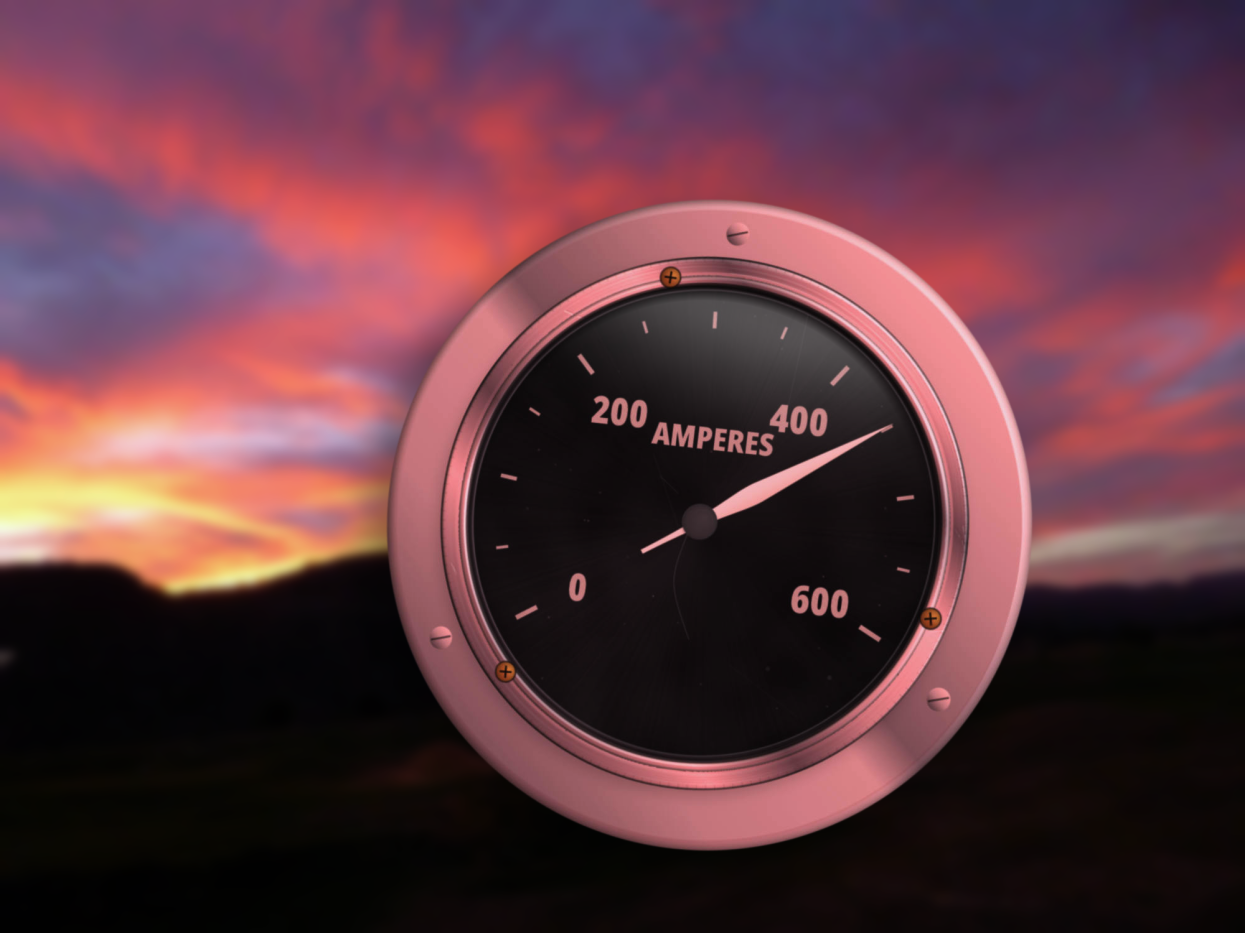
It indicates 450 A
